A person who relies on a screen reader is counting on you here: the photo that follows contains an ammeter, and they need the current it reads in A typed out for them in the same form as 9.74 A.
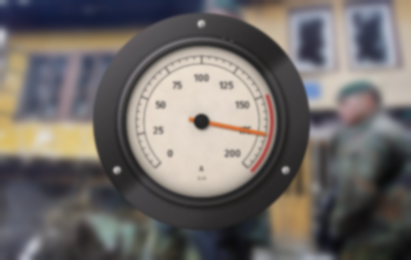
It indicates 175 A
